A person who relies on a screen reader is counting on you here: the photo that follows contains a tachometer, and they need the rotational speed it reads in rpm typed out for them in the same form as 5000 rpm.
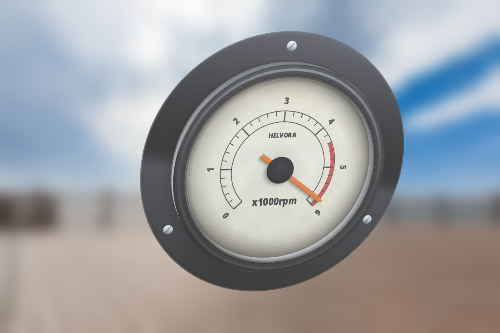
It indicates 5800 rpm
